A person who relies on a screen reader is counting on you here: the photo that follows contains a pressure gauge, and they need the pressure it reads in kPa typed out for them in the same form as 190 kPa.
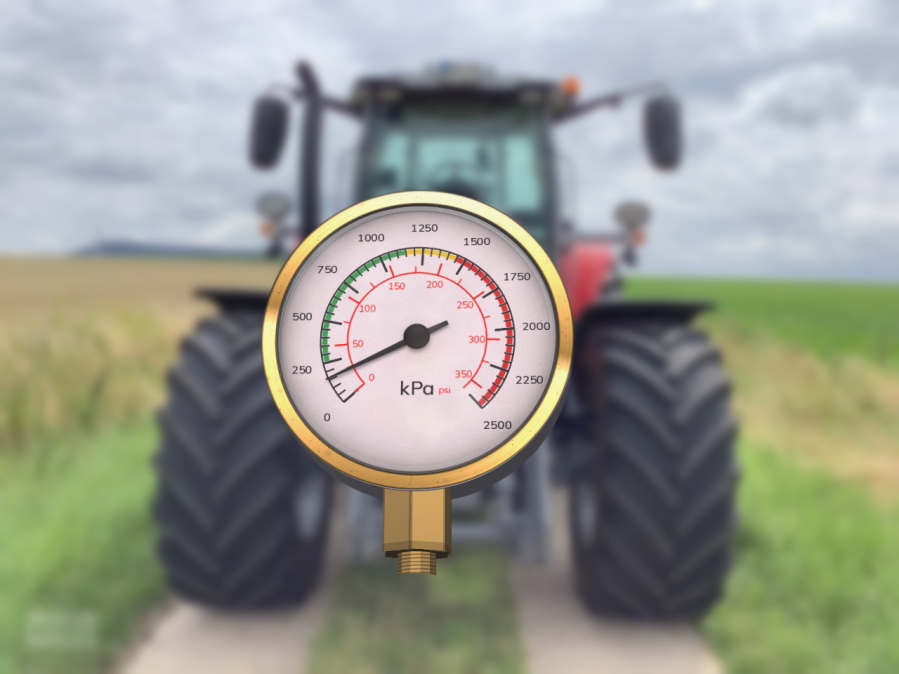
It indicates 150 kPa
